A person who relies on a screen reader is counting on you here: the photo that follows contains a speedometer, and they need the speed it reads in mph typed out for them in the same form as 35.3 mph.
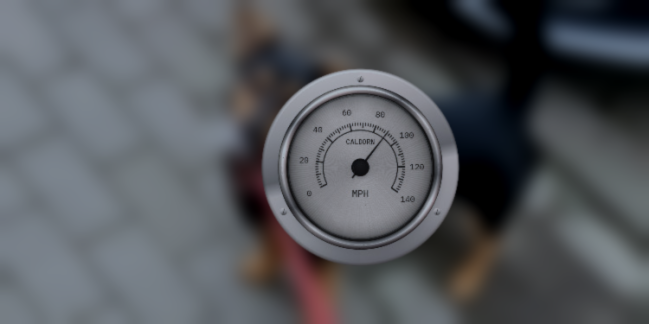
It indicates 90 mph
